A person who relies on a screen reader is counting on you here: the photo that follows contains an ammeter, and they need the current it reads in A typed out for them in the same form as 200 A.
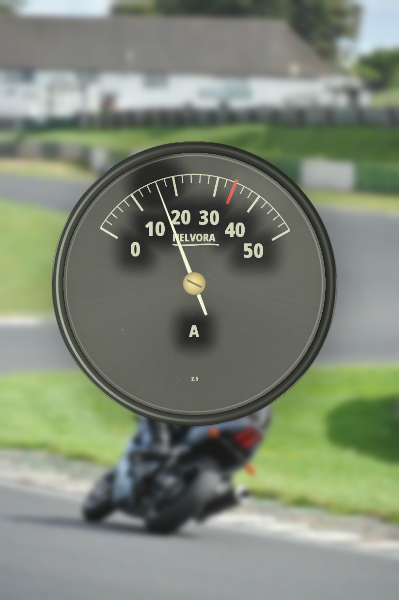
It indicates 16 A
